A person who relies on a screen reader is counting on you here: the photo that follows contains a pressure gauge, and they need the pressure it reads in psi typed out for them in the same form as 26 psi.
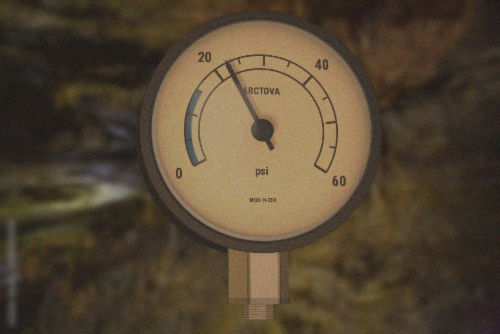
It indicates 22.5 psi
